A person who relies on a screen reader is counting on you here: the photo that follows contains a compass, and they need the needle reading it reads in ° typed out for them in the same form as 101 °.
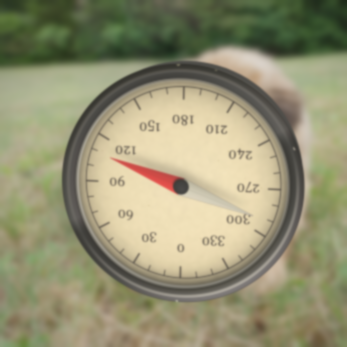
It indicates 110 °
